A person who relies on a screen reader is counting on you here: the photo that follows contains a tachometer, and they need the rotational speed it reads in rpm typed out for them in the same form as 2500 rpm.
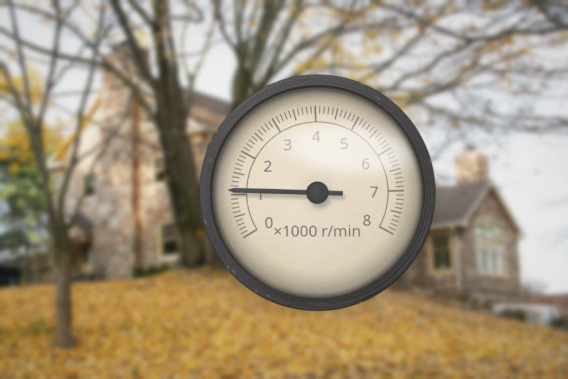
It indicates 1100 rpm
